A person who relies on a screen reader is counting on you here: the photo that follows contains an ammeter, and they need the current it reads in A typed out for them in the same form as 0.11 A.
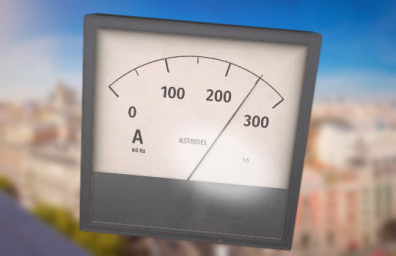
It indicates 250 A
